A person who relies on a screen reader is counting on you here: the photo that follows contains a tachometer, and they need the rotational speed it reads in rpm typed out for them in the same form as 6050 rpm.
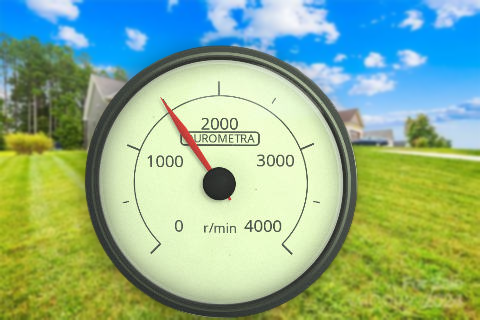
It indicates 1500 rpm
